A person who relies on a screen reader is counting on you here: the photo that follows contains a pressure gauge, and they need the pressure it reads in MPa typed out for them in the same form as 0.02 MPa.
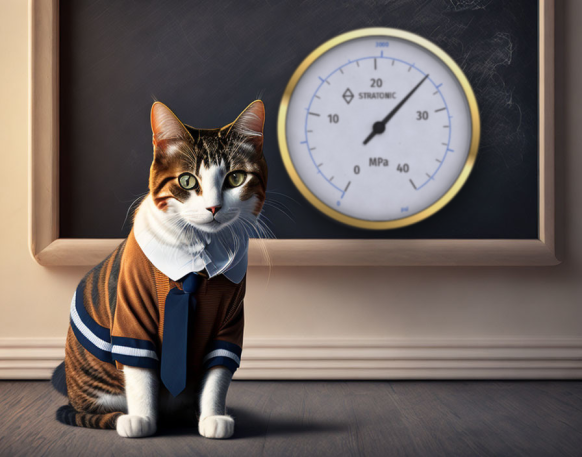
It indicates 26 MPa
